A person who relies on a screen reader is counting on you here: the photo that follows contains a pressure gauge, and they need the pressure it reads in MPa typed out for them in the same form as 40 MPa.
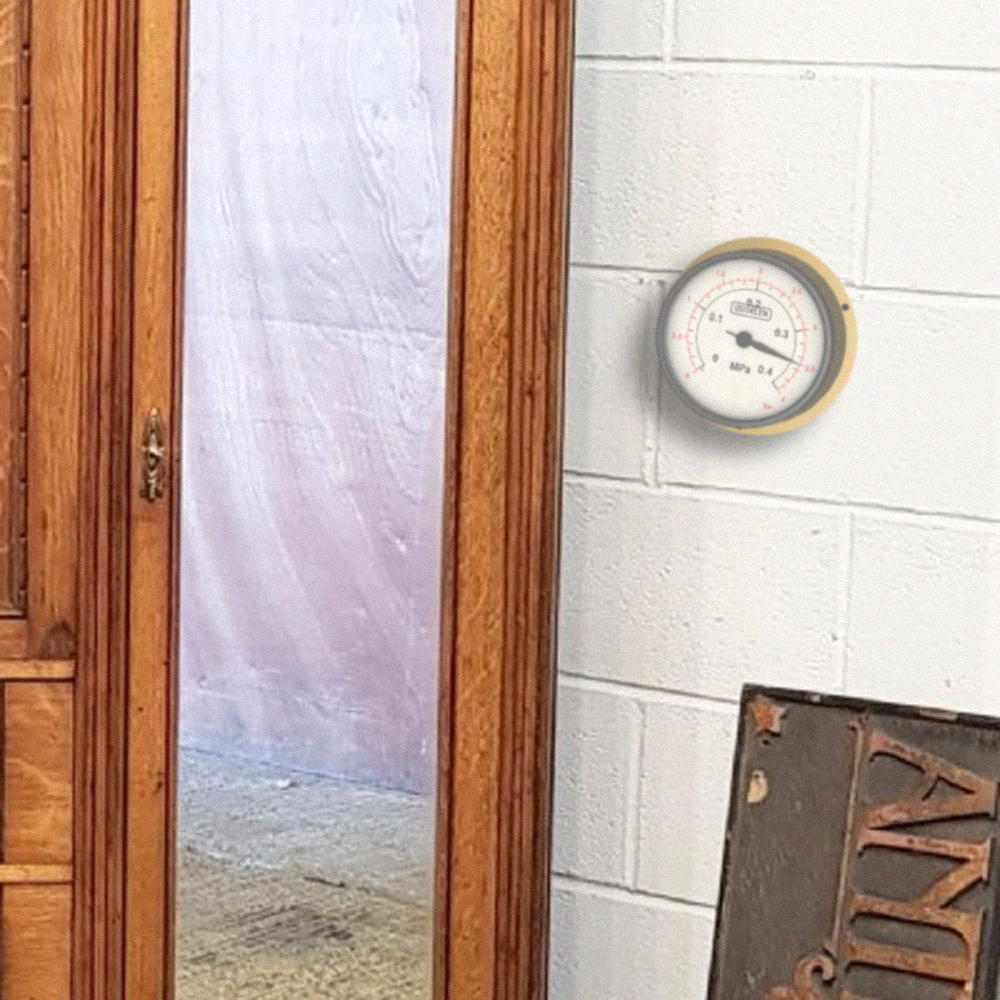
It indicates 0.35 MPa
